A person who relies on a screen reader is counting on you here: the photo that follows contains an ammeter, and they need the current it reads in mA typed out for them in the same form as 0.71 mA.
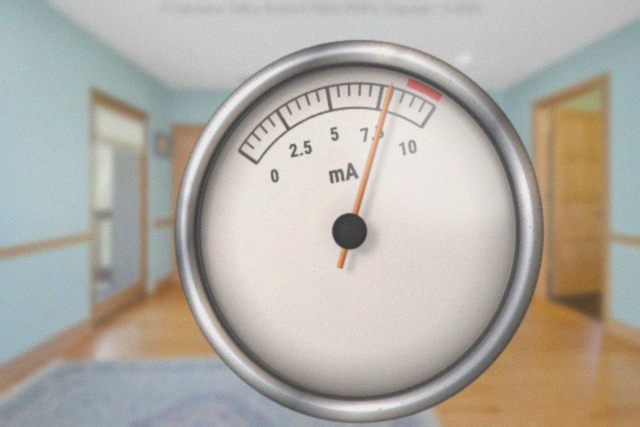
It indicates 8 mA
